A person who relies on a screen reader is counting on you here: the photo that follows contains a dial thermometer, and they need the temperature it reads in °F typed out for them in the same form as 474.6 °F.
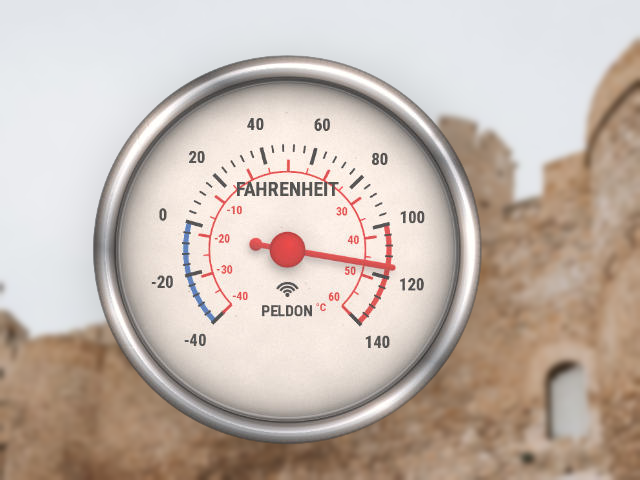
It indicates 116 °F
